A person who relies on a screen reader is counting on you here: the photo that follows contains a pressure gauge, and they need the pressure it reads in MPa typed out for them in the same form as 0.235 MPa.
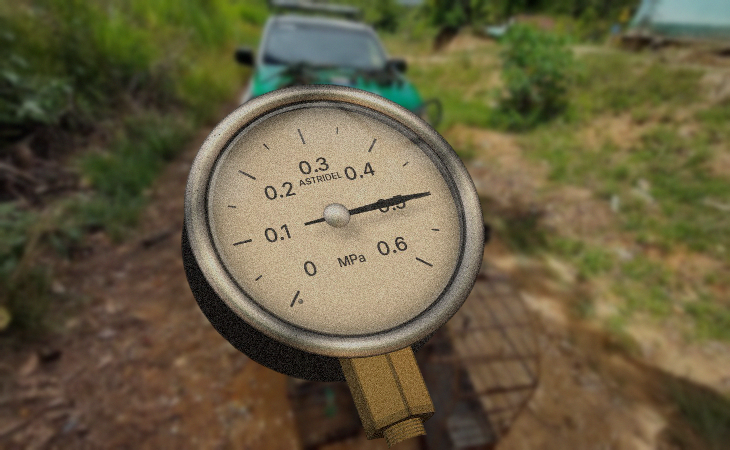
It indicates 0.5 MPa
